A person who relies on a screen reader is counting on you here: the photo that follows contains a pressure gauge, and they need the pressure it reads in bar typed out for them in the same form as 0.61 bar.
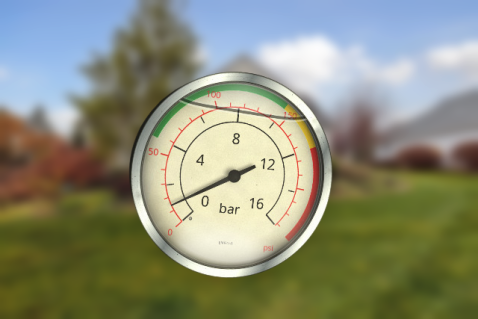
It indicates 1 bar
